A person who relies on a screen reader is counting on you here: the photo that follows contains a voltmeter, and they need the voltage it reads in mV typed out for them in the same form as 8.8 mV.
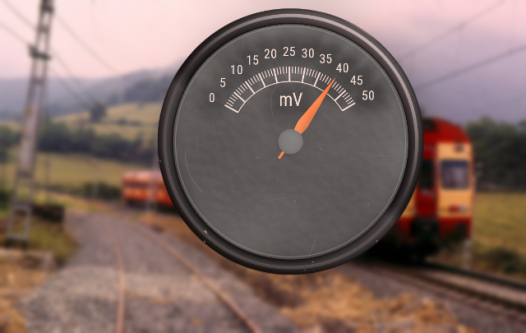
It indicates 40 mV
